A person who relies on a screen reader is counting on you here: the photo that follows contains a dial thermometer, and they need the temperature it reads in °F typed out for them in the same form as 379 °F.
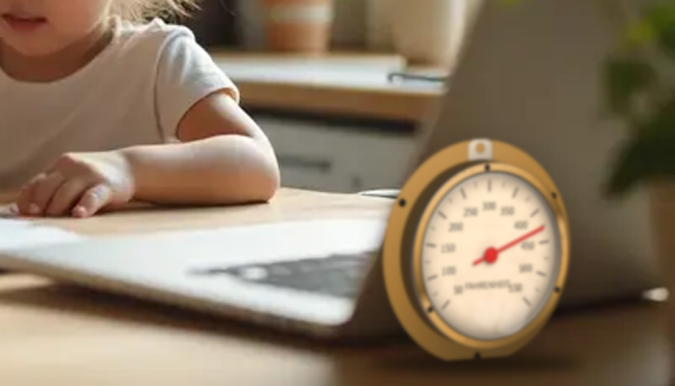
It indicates 425 °F
